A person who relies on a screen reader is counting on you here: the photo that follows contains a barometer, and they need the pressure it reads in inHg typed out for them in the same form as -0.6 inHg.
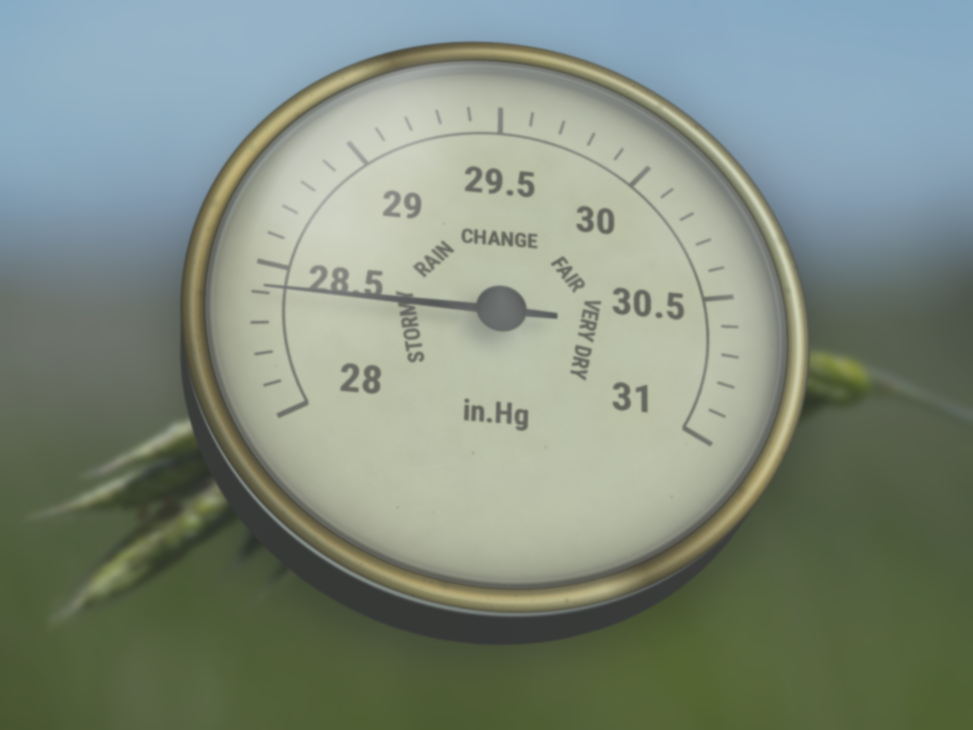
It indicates 28.4 inHg
